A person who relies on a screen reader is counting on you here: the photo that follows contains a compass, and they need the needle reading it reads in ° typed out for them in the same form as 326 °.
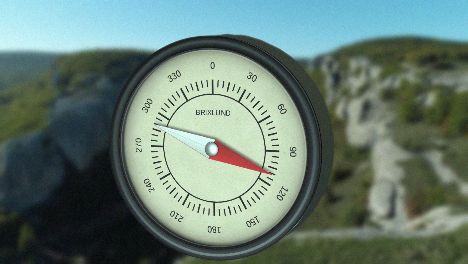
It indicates 110 °
